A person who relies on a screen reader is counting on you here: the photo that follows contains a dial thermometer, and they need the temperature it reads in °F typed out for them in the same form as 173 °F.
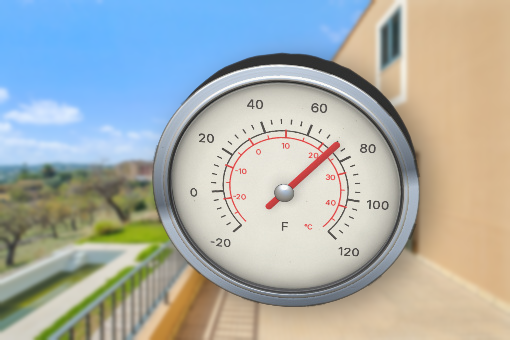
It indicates 72 °F
